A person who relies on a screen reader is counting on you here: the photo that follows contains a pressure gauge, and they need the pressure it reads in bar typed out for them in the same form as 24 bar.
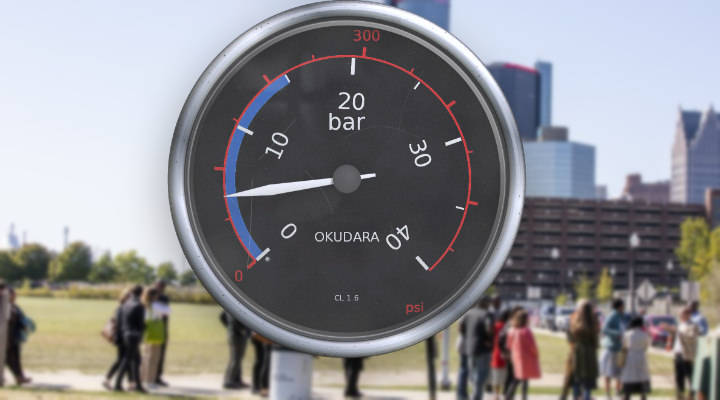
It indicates 5 bar
